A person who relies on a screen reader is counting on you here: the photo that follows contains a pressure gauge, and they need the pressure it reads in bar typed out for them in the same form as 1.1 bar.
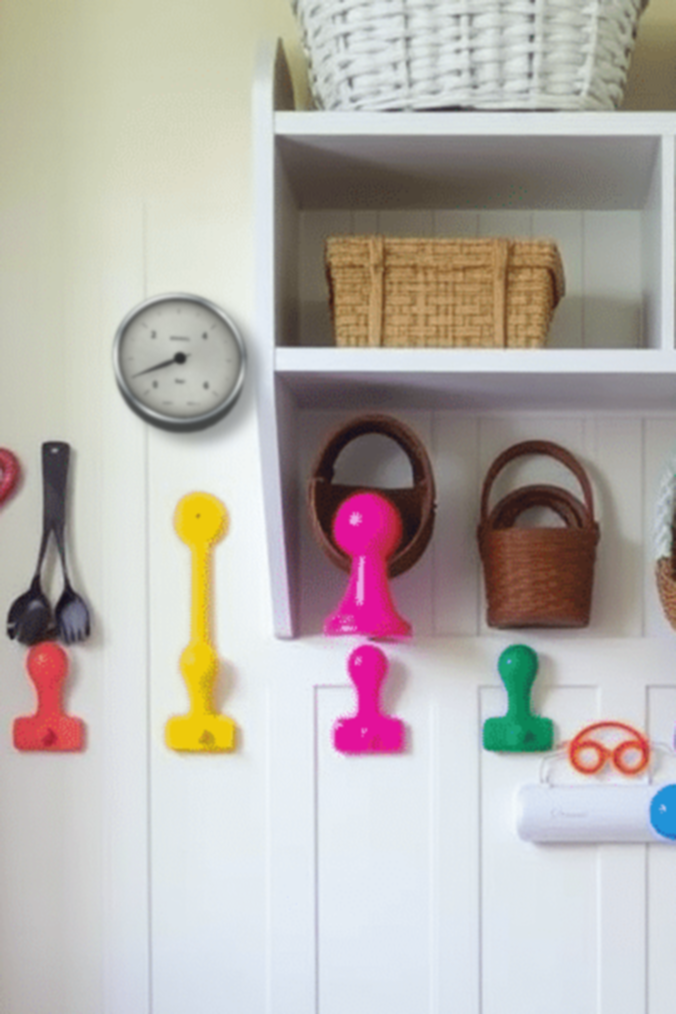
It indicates 0.5 bar
